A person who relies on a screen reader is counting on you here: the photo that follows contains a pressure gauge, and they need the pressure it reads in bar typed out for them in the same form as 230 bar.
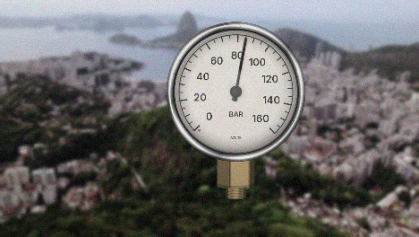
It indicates 85 bar
